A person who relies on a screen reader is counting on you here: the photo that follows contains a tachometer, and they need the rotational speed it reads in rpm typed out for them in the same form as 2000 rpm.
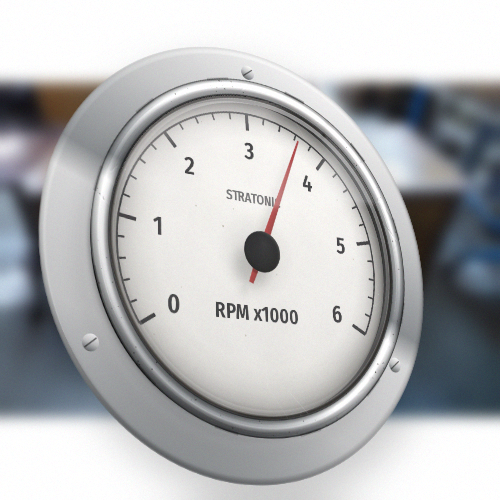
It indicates 3600 rpm
